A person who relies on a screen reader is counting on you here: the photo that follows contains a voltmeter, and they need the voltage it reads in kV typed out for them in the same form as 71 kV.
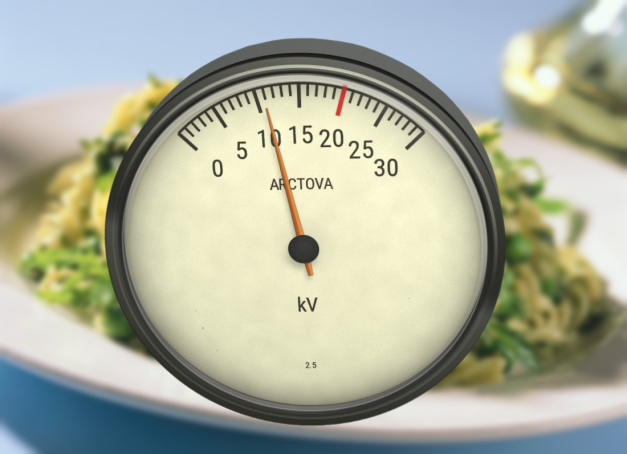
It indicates 11 kV
